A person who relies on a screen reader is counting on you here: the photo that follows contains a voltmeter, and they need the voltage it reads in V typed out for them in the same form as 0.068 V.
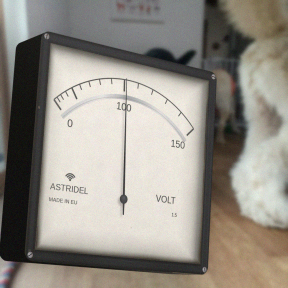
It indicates 100 V
